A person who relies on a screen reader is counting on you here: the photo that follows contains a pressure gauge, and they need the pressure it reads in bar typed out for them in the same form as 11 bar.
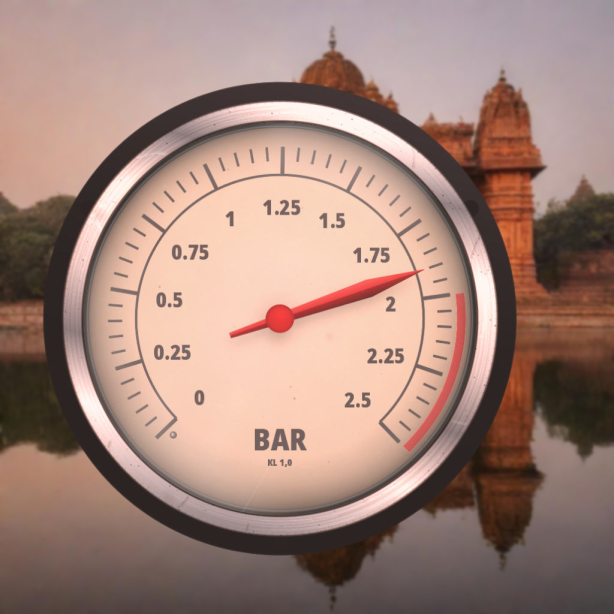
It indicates 1.9 bar
